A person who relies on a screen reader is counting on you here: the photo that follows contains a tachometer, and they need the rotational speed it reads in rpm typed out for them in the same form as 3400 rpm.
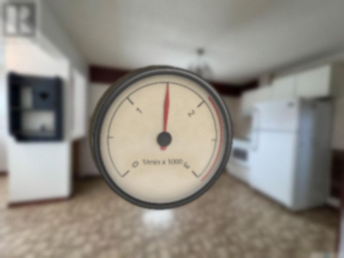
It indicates 1500 rpm
